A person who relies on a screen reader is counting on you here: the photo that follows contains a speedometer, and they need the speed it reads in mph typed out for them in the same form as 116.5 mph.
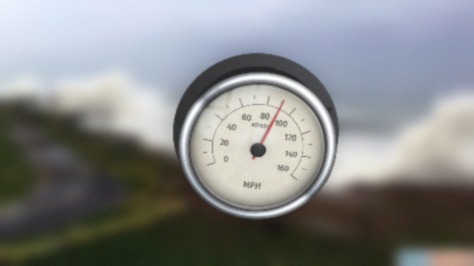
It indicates 90 mph
